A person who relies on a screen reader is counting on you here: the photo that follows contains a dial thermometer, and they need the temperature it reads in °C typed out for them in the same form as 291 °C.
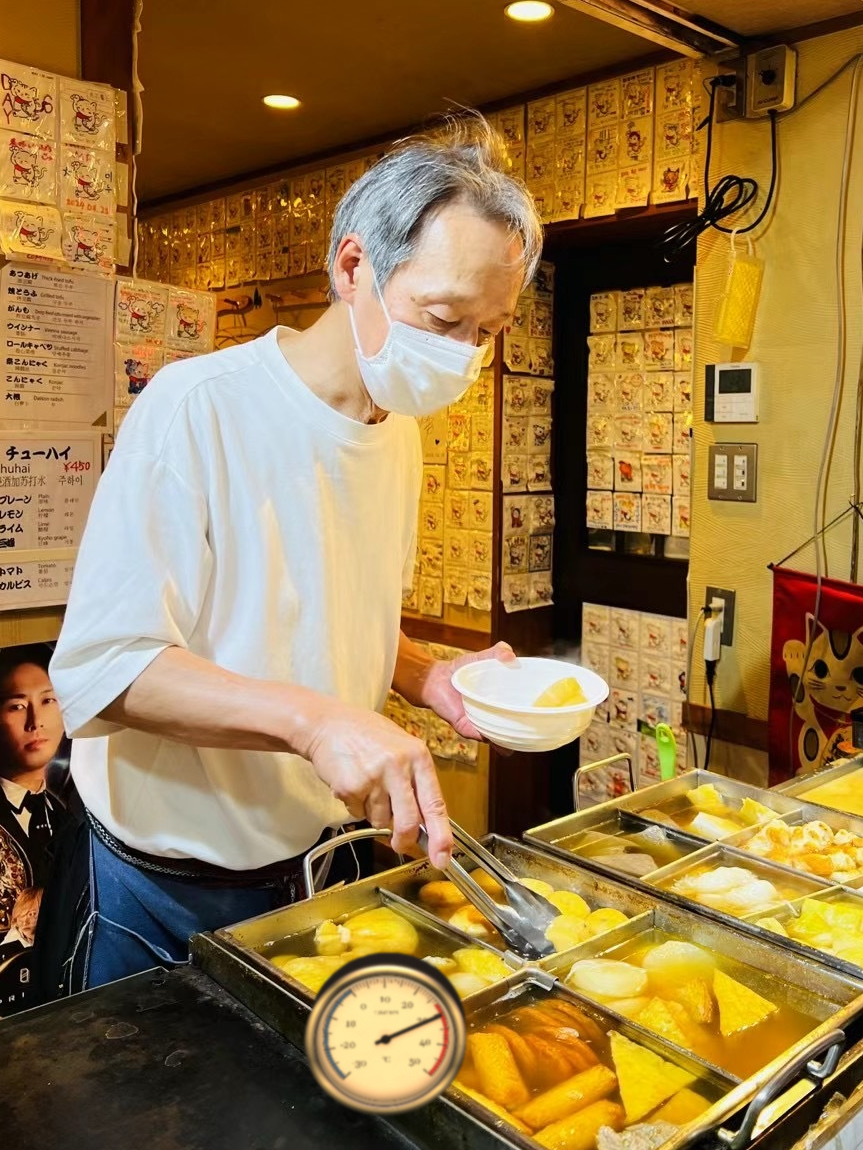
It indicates 30 °C
